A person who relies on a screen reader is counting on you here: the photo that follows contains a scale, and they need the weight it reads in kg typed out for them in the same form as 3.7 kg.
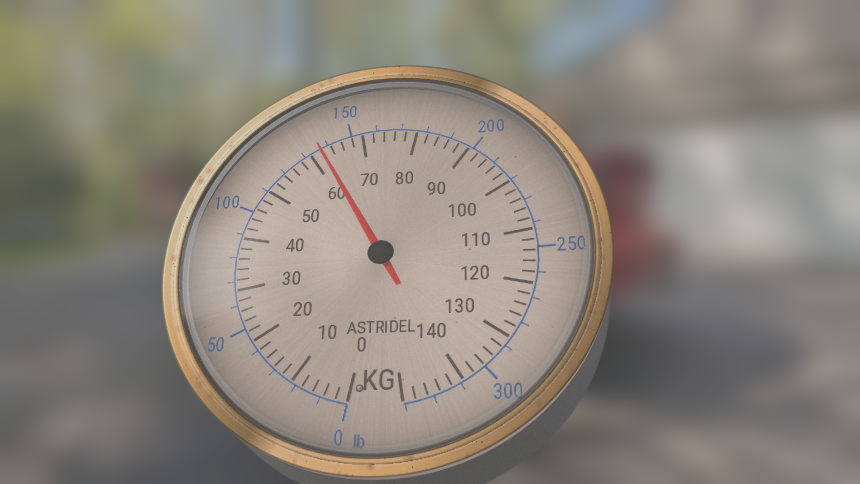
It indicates 62 kg
